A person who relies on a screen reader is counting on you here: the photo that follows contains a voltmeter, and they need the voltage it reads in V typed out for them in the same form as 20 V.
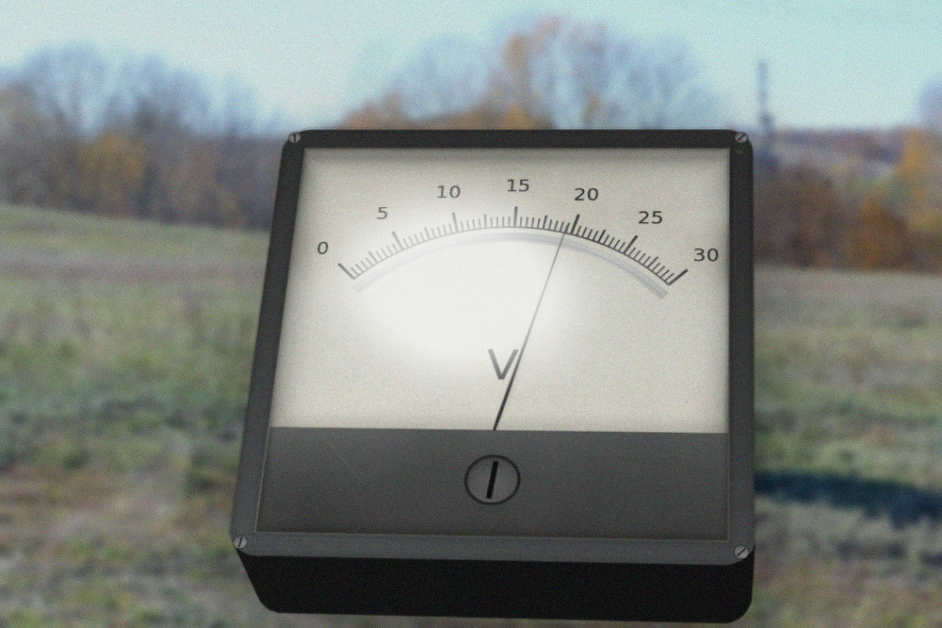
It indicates 19.5 V
